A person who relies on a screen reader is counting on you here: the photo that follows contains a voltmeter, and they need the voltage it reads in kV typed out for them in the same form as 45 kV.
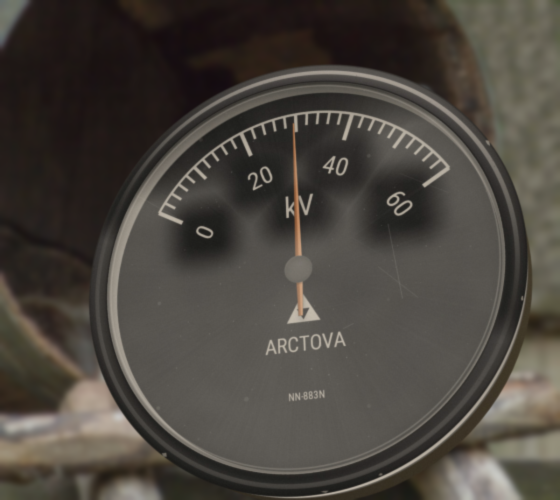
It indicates 30 kV
